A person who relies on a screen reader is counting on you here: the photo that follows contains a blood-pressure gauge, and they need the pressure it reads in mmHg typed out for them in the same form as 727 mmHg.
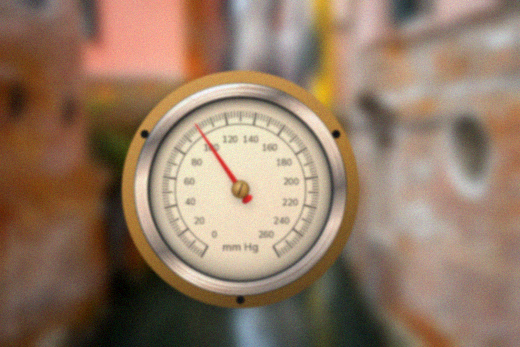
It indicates 100 mmHg
